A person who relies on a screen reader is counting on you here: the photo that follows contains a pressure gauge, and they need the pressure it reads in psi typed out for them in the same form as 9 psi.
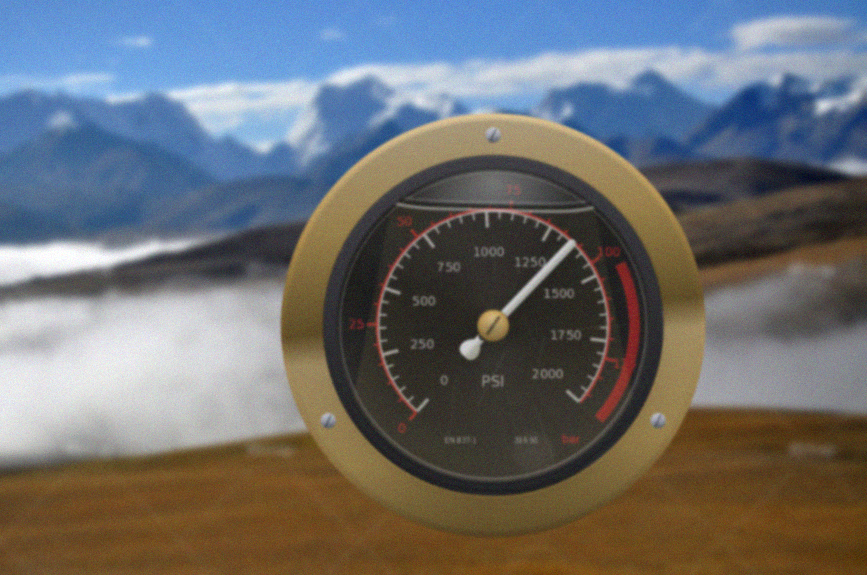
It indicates 1350 psi
